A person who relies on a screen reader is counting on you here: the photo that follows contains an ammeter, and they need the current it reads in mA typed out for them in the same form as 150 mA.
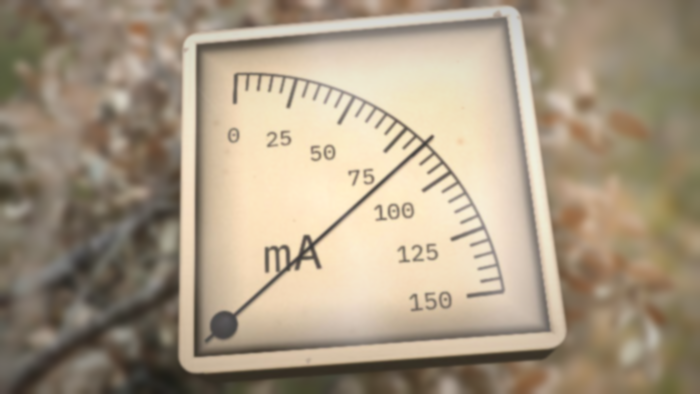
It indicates 85 mA
